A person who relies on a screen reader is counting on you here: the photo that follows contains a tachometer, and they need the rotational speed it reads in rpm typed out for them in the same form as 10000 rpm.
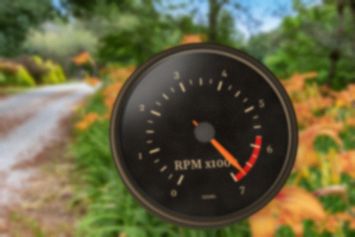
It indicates 6750 rpm
